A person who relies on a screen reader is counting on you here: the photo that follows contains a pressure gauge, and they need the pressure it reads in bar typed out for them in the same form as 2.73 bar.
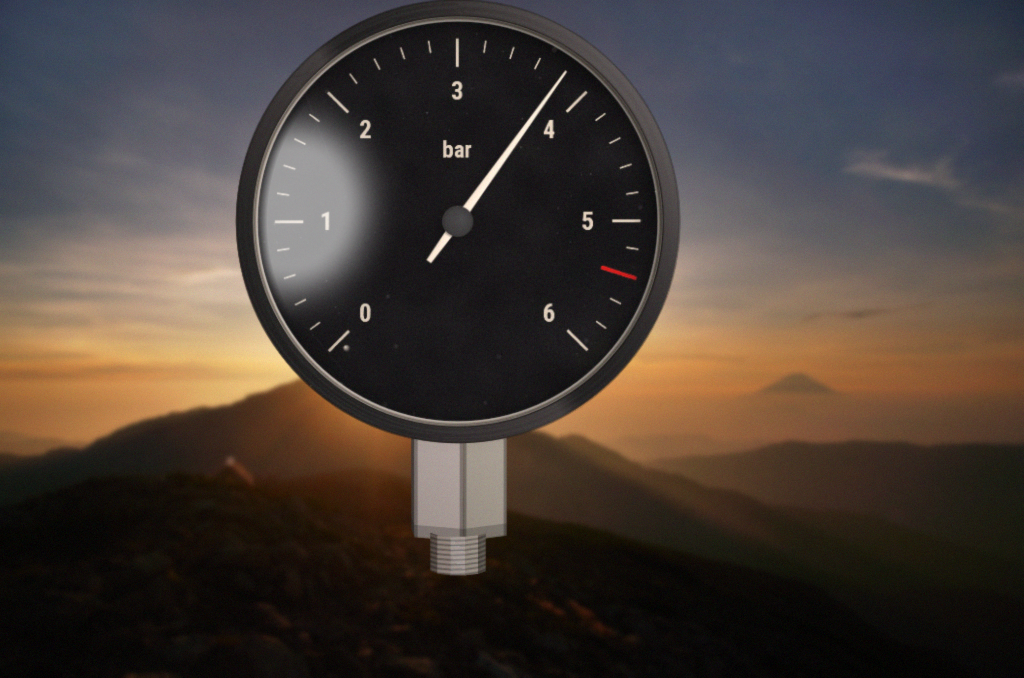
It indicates 3.8 bar
